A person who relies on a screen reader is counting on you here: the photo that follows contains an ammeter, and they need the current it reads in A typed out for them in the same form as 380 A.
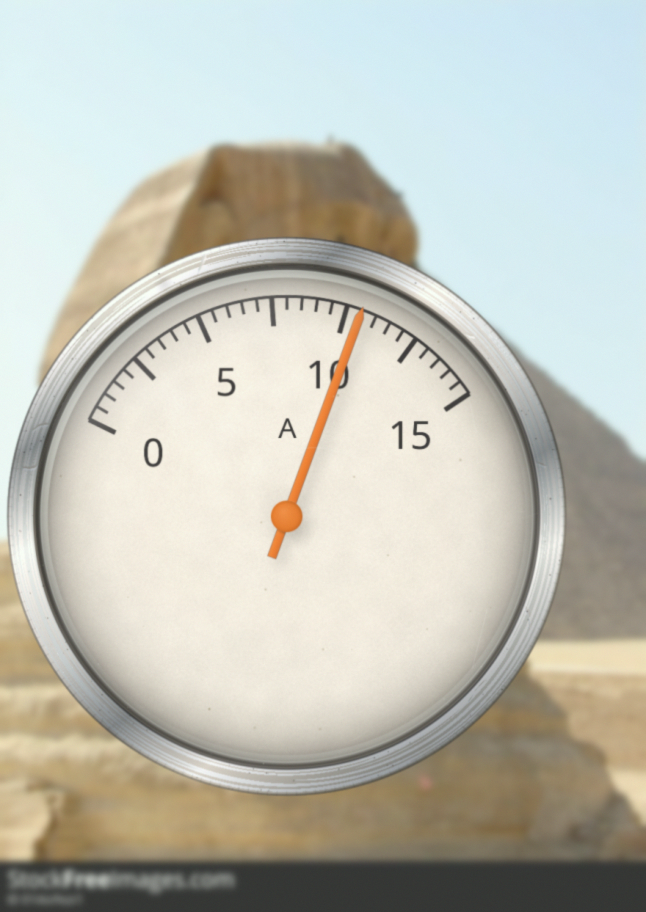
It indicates 10.5 A
